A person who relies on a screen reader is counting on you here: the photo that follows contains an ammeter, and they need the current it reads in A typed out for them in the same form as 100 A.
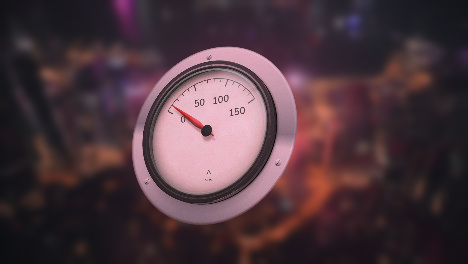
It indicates 10 A
